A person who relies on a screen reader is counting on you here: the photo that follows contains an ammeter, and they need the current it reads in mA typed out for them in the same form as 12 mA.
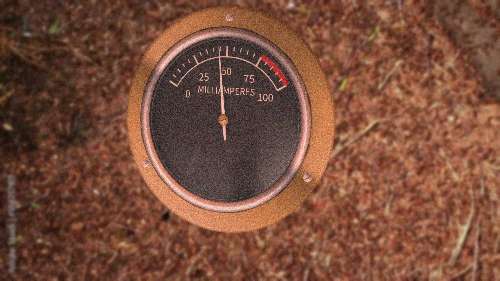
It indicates 45 mA
